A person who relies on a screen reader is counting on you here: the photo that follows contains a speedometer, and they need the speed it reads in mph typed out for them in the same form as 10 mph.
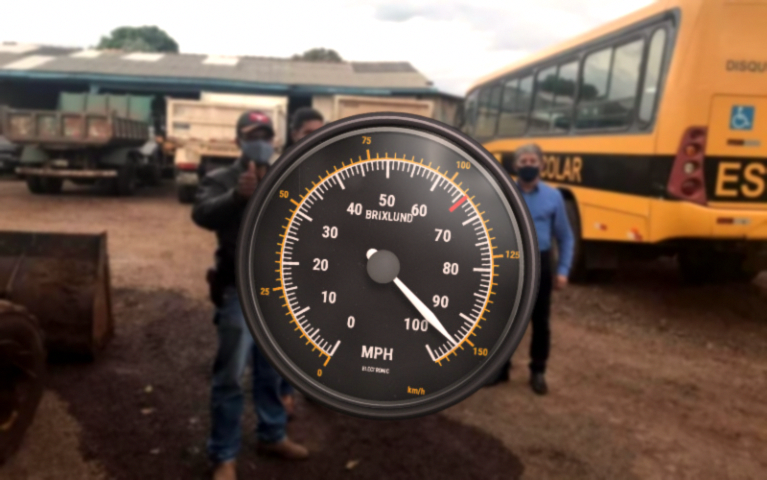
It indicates 95 mph
